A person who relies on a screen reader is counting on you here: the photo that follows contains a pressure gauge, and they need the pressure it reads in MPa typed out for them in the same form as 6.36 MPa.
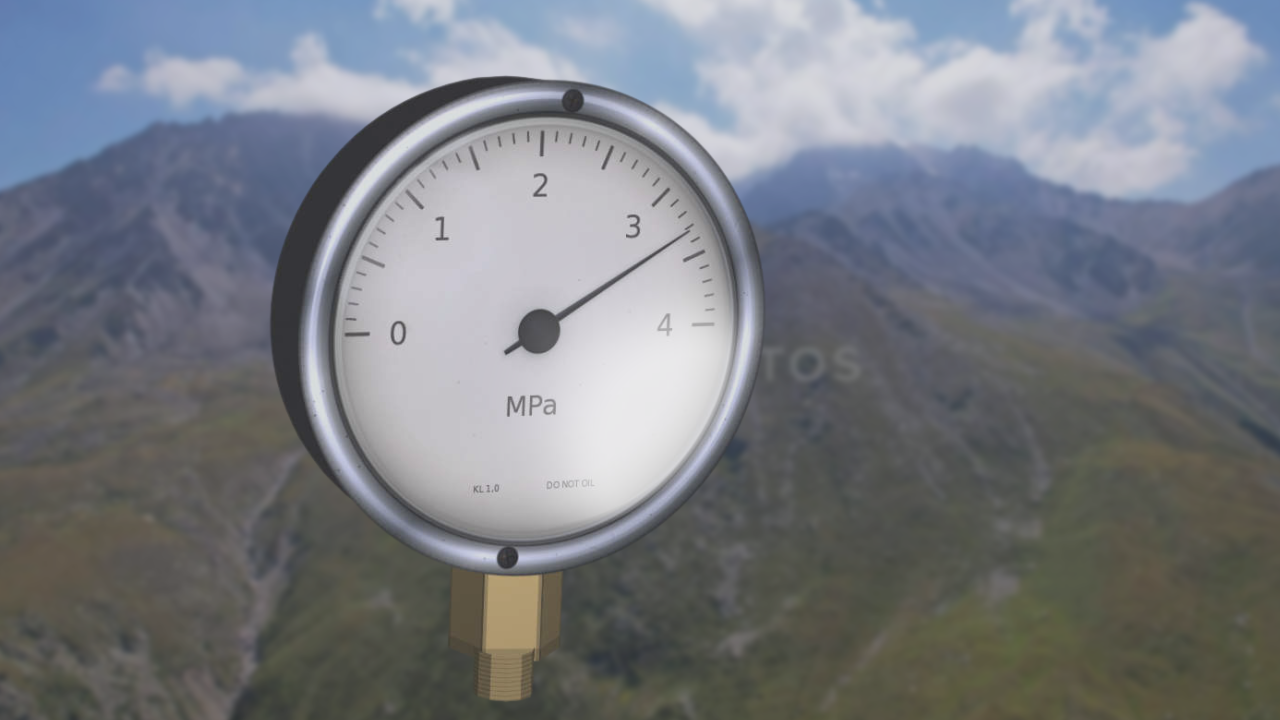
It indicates 3.3 MPa
